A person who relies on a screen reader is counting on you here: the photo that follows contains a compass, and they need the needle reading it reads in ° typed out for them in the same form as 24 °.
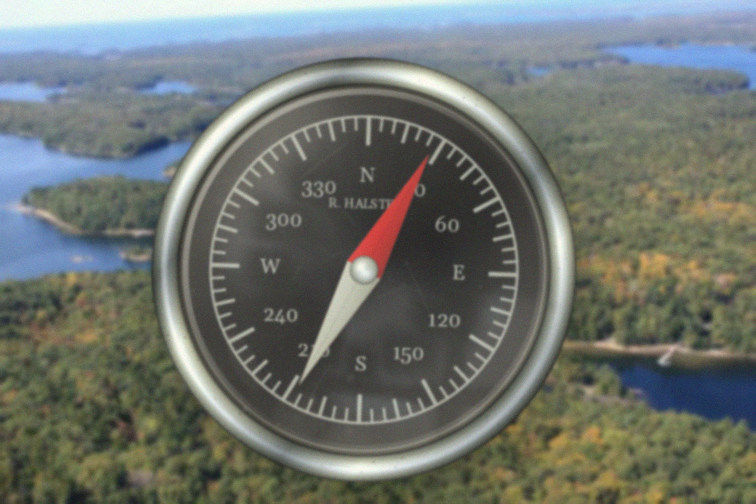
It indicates 27.5 °
